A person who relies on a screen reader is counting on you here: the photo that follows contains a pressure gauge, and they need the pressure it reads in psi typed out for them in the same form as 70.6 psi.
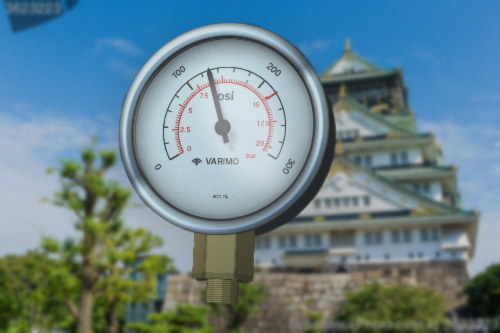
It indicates 130 psi
